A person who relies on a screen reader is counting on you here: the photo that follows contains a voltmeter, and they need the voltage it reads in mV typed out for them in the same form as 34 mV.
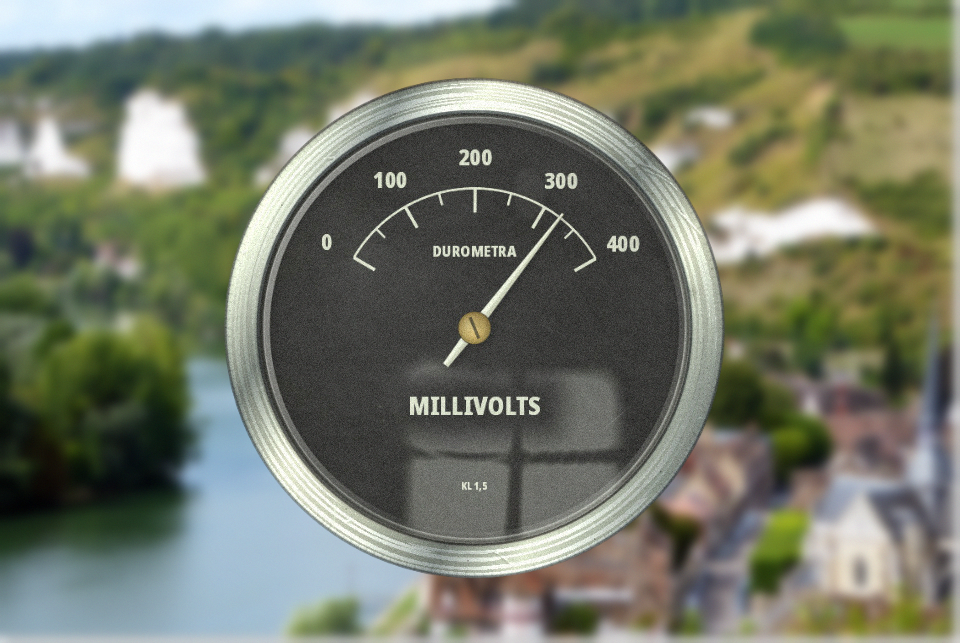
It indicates 325 mV
